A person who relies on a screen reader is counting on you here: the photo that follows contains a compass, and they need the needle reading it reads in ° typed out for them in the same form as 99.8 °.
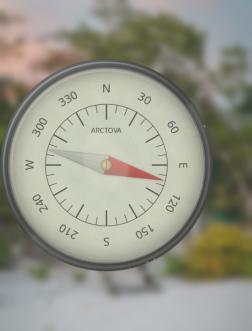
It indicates 105 °
